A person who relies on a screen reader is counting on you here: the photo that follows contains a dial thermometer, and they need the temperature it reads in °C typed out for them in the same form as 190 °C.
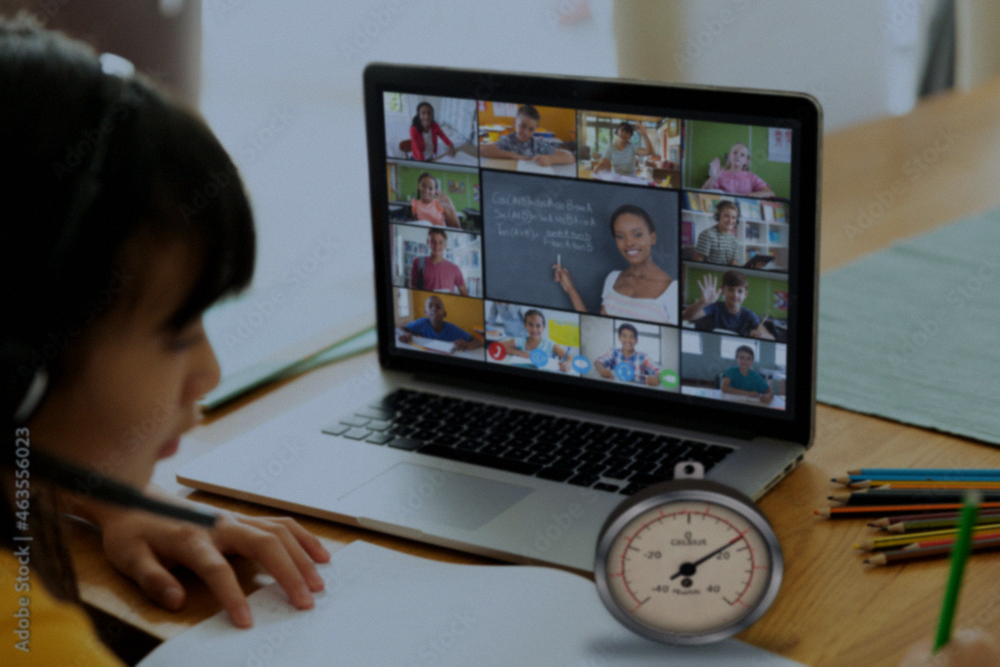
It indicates 16 °C
